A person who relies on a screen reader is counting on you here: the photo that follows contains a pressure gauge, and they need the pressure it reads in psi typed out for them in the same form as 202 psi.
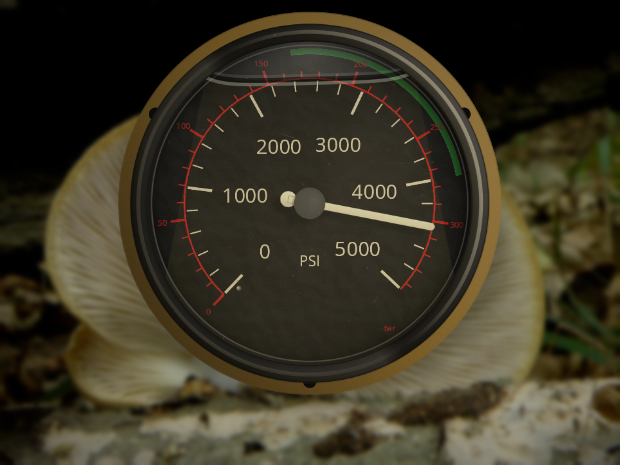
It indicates 4400 psi
